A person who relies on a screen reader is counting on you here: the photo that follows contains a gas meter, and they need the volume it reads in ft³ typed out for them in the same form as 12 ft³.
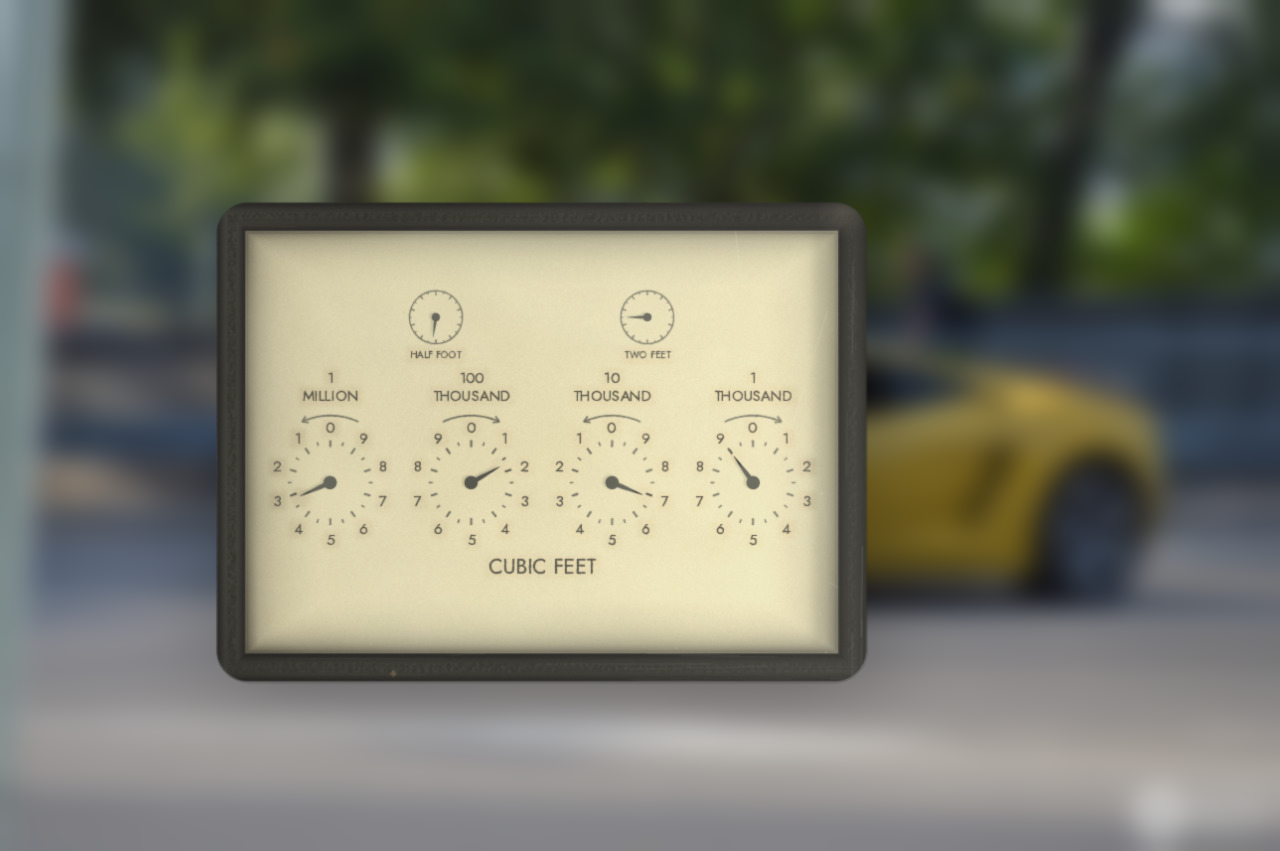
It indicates 316900 ft³
